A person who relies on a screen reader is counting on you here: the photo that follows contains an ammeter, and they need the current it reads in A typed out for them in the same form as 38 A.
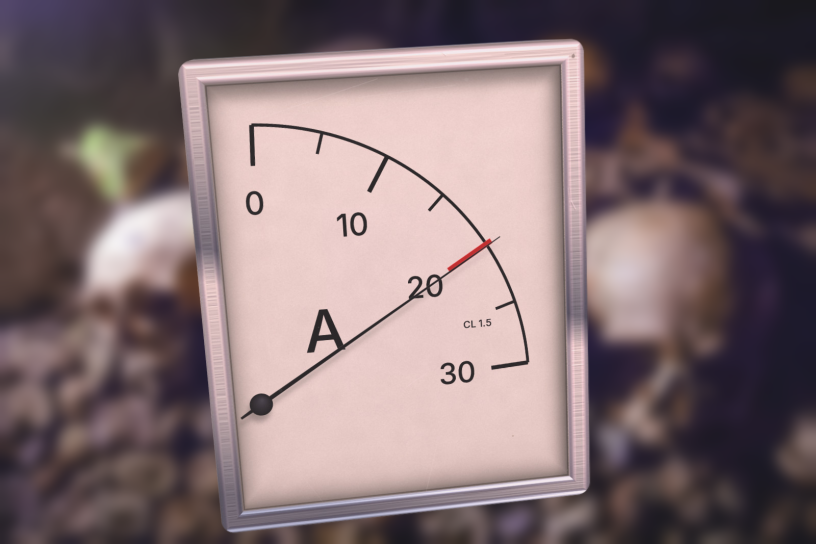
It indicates 20 A
